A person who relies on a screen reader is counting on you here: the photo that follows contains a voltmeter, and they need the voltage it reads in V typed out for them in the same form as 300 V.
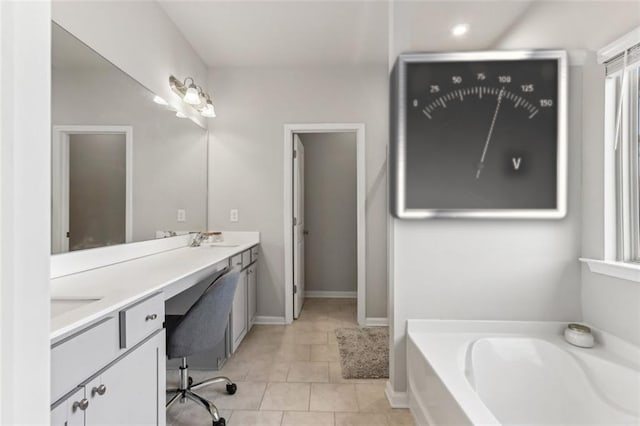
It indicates 100 V
